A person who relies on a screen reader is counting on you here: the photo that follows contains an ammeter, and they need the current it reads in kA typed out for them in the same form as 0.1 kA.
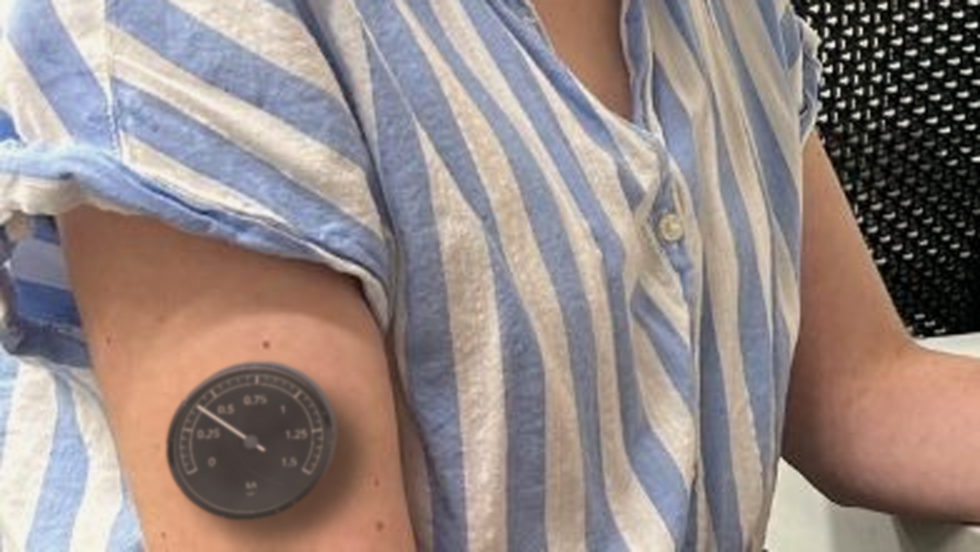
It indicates 0.4 kA
